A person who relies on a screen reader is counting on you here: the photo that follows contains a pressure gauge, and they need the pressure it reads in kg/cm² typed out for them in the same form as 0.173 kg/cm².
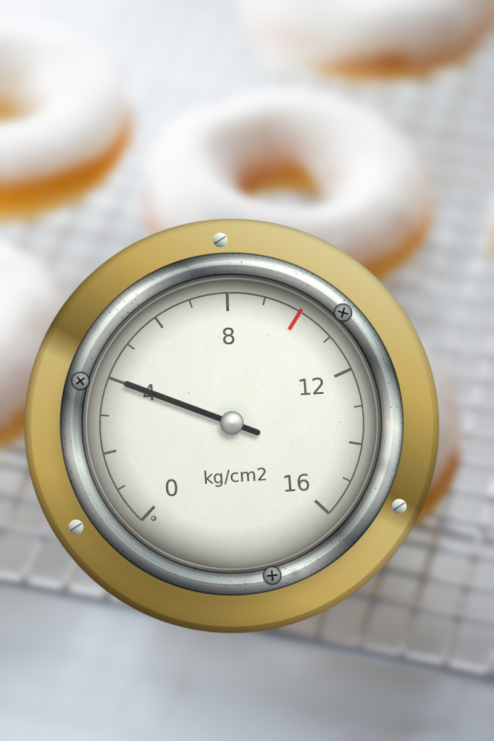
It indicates 4 kg/cm²
